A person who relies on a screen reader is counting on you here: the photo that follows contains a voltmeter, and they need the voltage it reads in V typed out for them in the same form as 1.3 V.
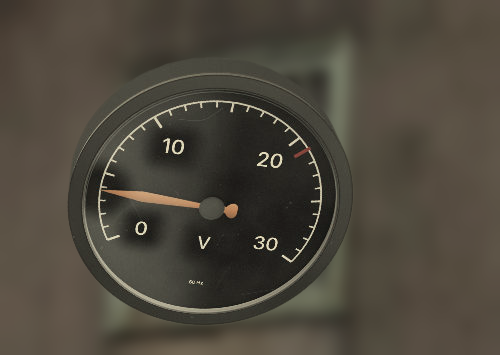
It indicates 4 V
